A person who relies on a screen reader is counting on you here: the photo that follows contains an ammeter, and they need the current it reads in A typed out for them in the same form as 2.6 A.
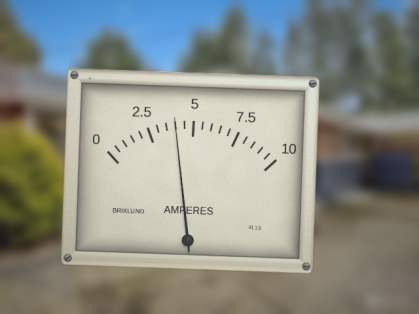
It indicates 4 A
